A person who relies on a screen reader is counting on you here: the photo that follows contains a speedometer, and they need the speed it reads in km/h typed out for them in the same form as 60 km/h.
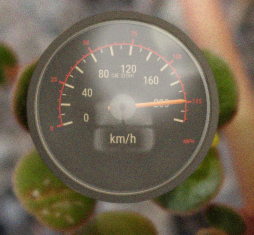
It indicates 200 km/h
